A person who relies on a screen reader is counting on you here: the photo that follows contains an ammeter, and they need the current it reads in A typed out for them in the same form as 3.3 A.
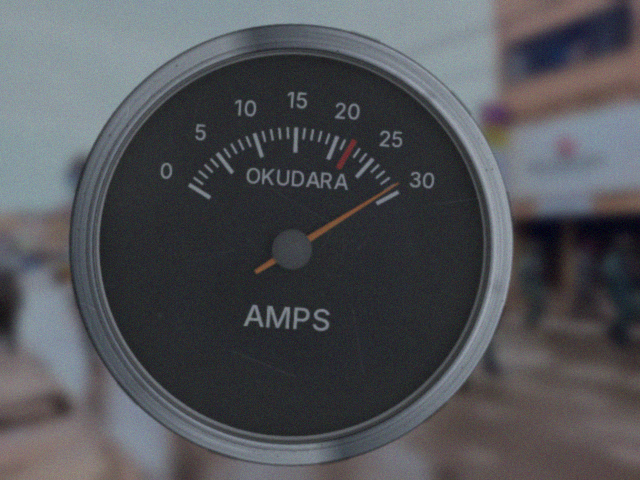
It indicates 29 A
